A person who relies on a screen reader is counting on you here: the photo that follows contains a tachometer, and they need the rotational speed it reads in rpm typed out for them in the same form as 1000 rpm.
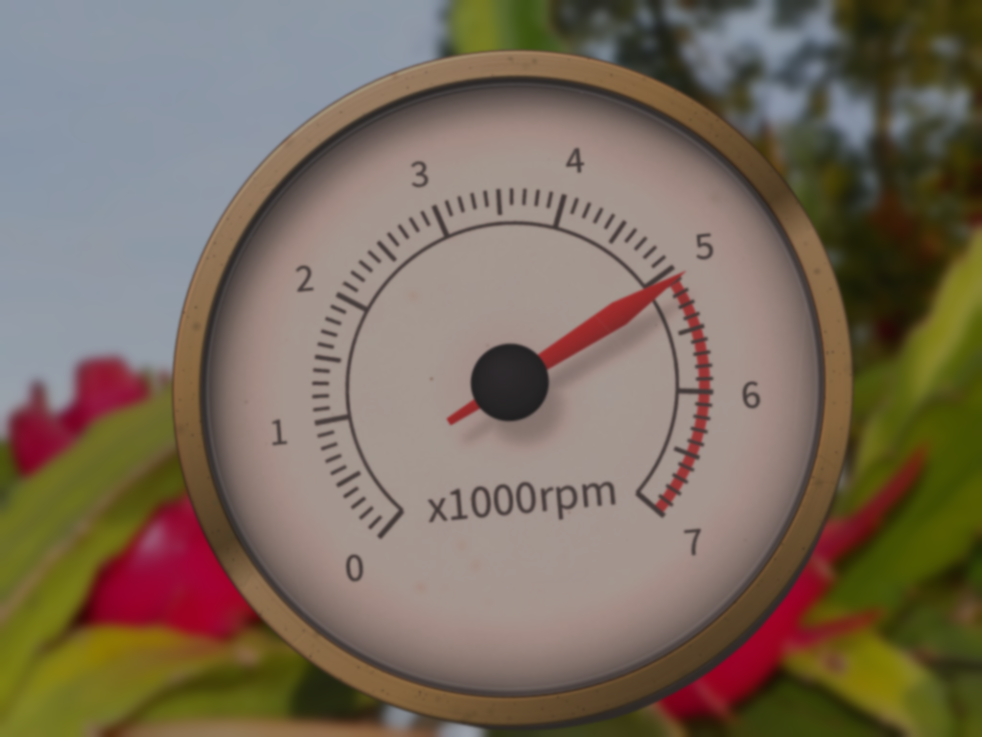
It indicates 5100 rpm
